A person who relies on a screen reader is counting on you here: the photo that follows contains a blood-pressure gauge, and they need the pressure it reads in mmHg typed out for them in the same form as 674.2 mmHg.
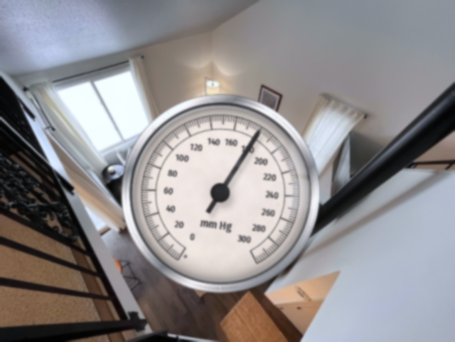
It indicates 180 mmHg
